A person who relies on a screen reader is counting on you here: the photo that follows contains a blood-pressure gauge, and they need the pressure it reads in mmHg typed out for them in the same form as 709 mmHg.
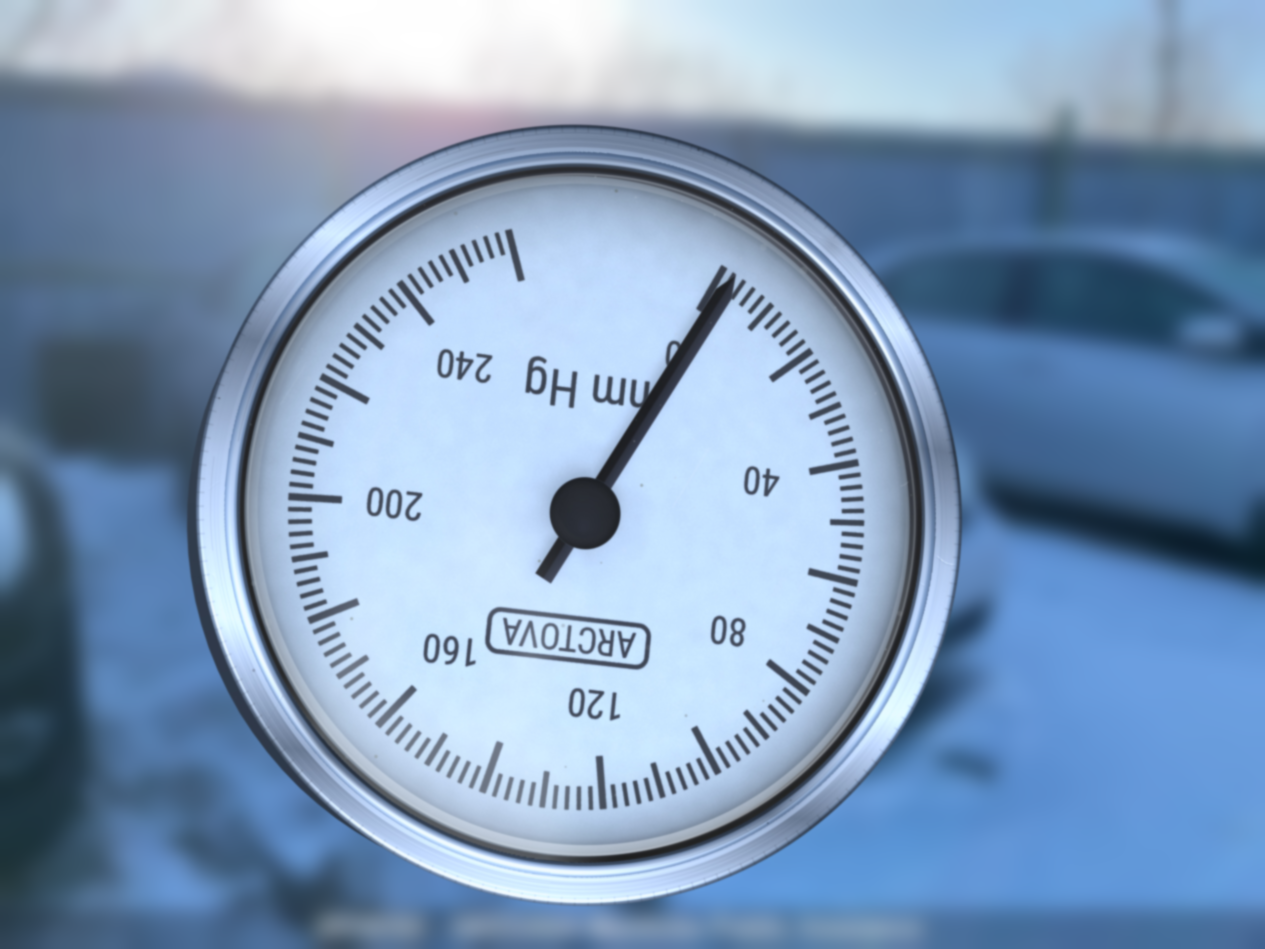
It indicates 2 mmHg
